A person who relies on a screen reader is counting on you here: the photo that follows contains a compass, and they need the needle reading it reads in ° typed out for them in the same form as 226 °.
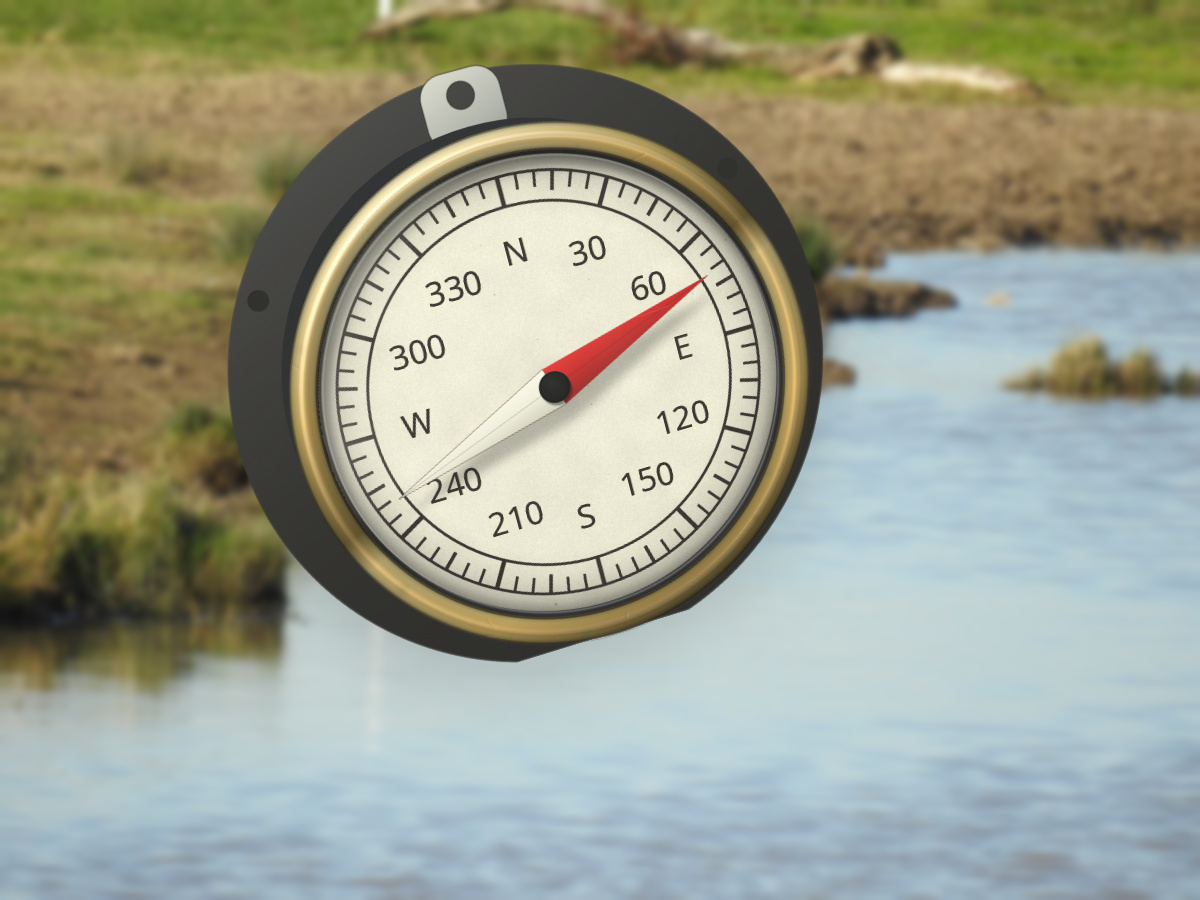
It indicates 70 °
